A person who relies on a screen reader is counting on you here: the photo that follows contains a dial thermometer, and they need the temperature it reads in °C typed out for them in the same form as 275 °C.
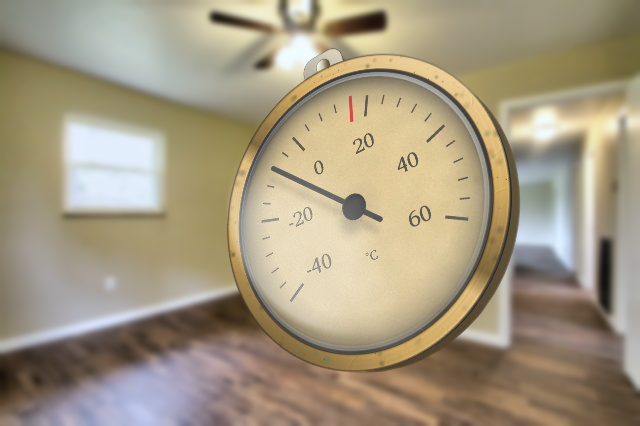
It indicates -8 °C
